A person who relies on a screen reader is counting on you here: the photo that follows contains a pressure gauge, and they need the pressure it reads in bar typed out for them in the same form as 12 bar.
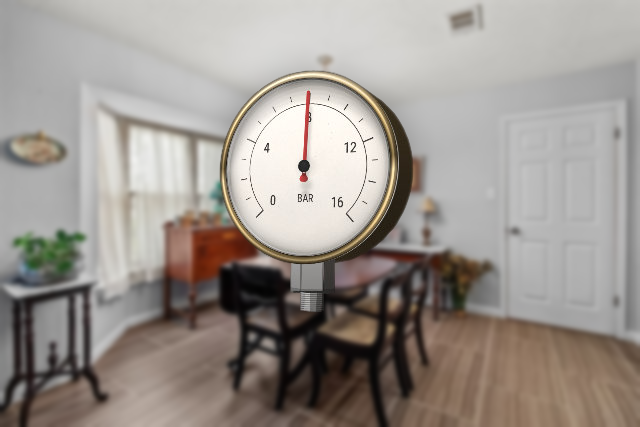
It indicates 8 bar
